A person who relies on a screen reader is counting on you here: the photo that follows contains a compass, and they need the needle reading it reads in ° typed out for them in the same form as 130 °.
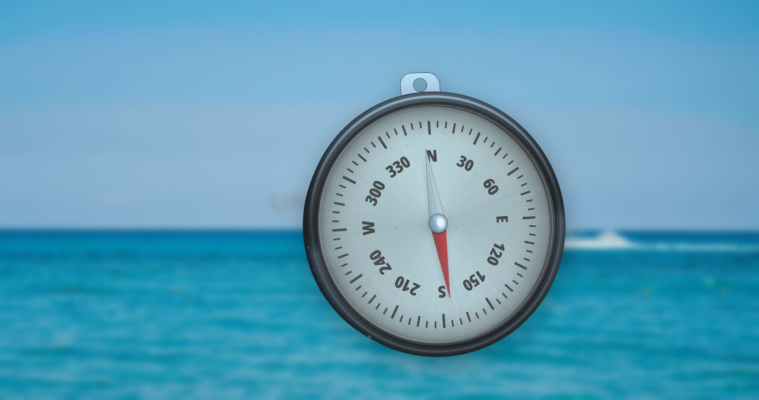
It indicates 175 °
